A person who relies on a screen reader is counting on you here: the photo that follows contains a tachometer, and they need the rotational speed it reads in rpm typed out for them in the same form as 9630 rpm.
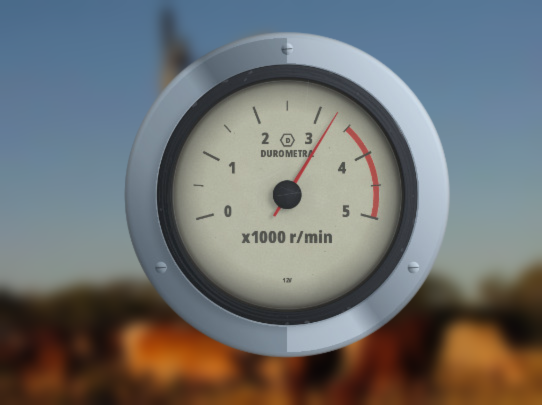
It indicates 3250 rpm
